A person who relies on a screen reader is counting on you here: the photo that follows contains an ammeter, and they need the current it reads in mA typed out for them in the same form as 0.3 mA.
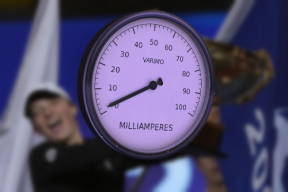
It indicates 2 mA
